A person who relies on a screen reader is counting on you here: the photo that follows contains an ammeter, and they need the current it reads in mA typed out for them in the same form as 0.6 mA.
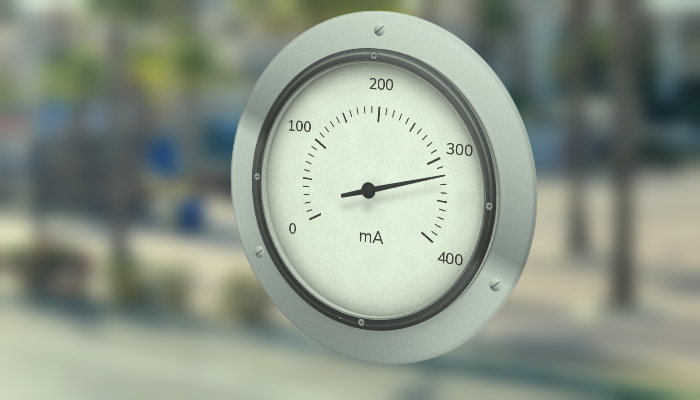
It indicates 320 mA
